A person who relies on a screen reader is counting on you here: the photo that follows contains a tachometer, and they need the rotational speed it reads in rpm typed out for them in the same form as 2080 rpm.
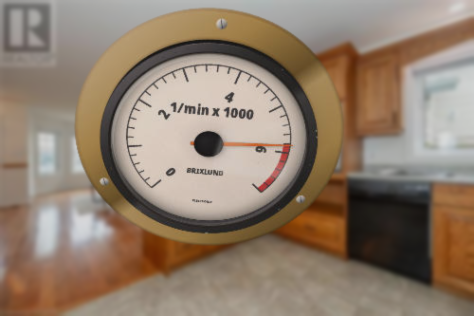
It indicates 5800 rpm
